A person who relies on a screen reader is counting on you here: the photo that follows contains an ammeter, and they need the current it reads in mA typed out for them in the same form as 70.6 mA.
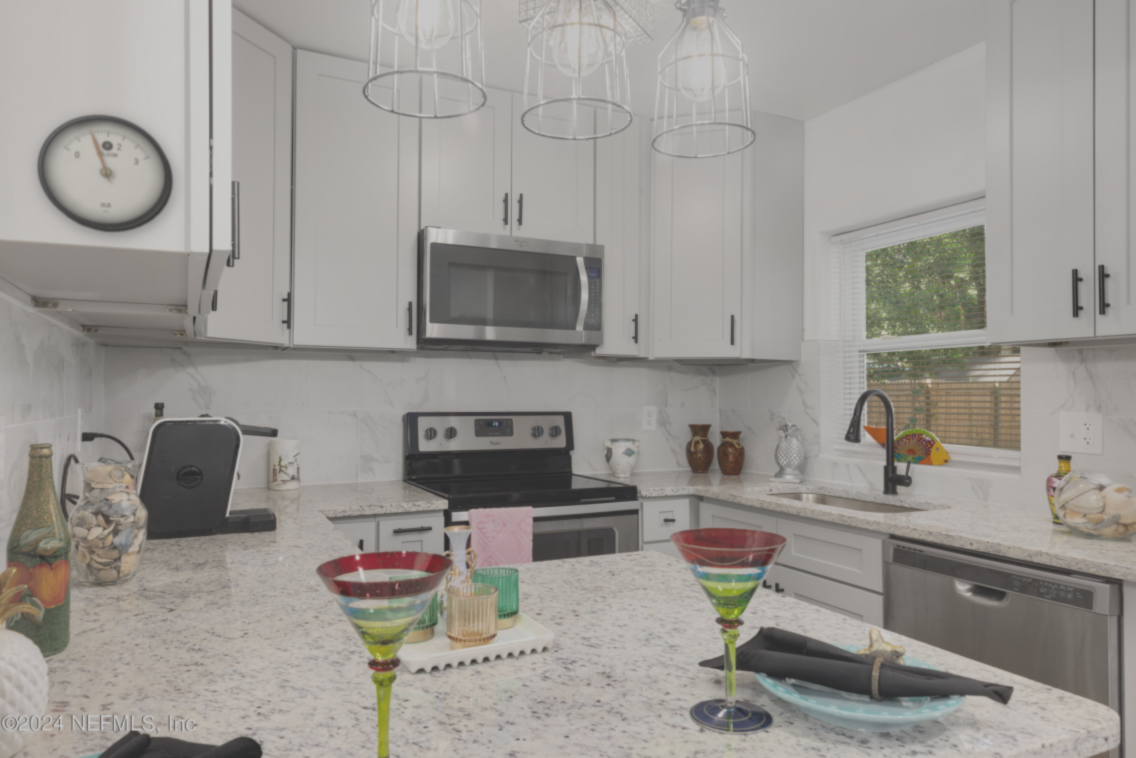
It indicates 1 mA
